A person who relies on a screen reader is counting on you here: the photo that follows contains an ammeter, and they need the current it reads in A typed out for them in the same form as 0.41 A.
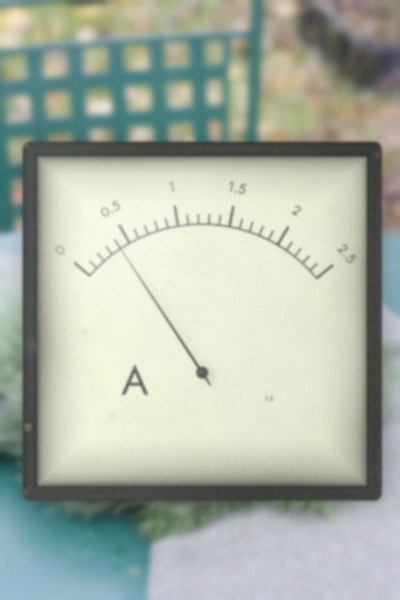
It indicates 0.4 A
